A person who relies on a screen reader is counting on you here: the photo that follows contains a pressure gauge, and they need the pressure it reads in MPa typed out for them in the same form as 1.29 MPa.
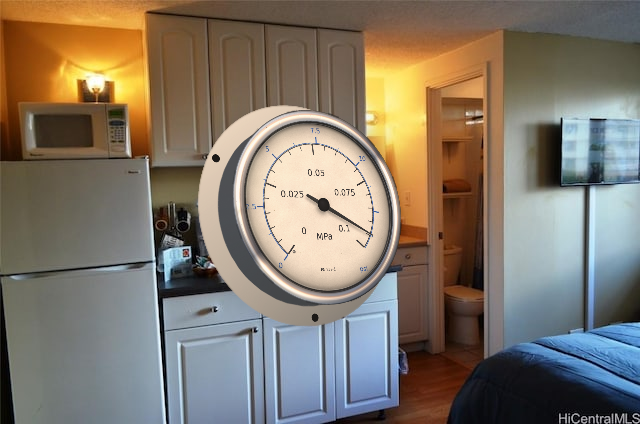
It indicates 0.095 MPa
